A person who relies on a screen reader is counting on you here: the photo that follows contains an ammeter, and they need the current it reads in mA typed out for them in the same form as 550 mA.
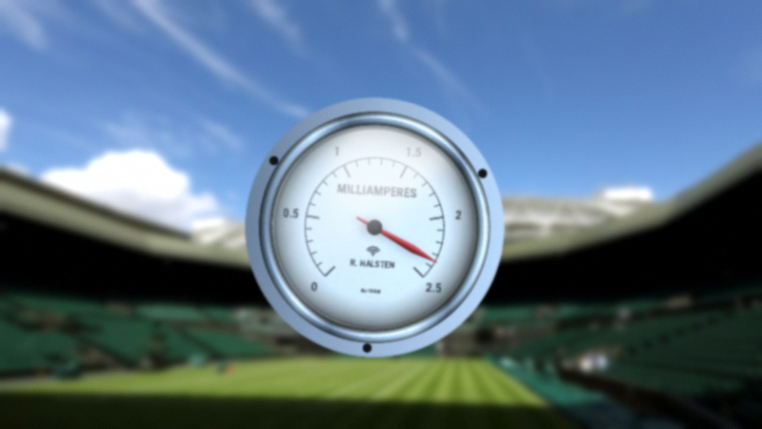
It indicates 2.35 mA
